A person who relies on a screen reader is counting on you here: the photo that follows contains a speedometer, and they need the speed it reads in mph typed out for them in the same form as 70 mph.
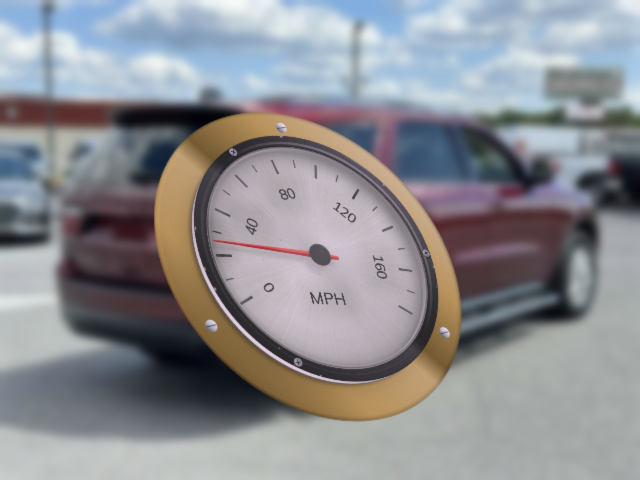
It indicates 25 mph
